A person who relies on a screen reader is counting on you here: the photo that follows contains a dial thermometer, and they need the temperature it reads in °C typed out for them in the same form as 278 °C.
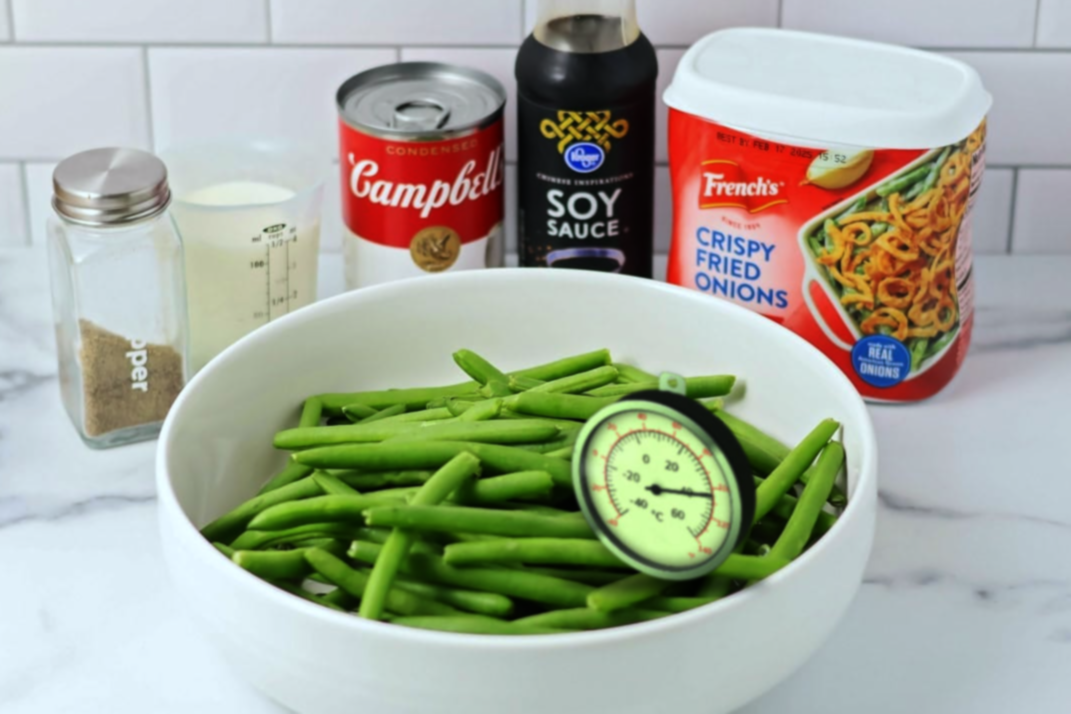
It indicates 40 °C
